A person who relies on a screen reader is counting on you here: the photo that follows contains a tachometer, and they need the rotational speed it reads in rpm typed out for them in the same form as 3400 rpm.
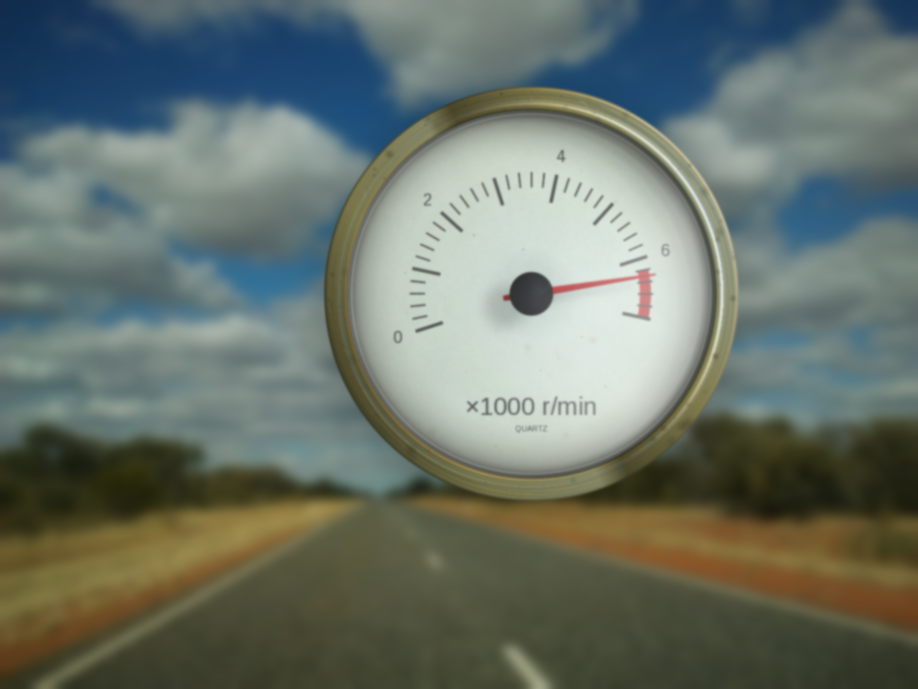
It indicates 6300 rpm
